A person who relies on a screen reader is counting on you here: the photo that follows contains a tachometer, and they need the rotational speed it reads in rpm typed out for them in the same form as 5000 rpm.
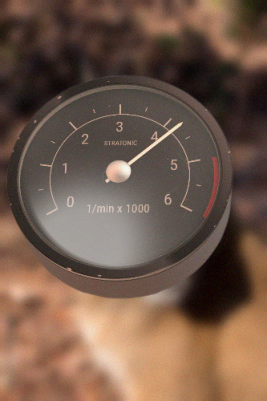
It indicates 4250 rpm
